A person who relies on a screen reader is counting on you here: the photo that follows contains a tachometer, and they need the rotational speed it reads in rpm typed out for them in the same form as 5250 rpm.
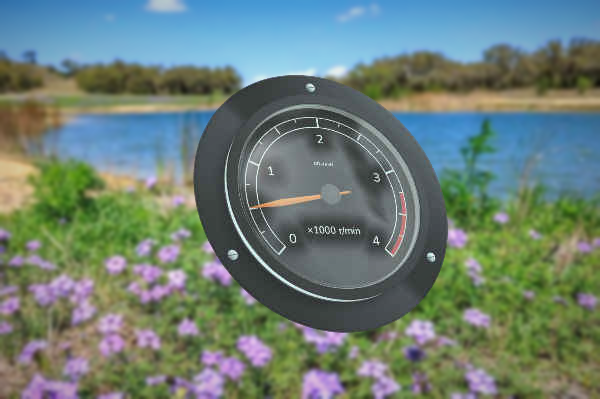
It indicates 500 rpm
